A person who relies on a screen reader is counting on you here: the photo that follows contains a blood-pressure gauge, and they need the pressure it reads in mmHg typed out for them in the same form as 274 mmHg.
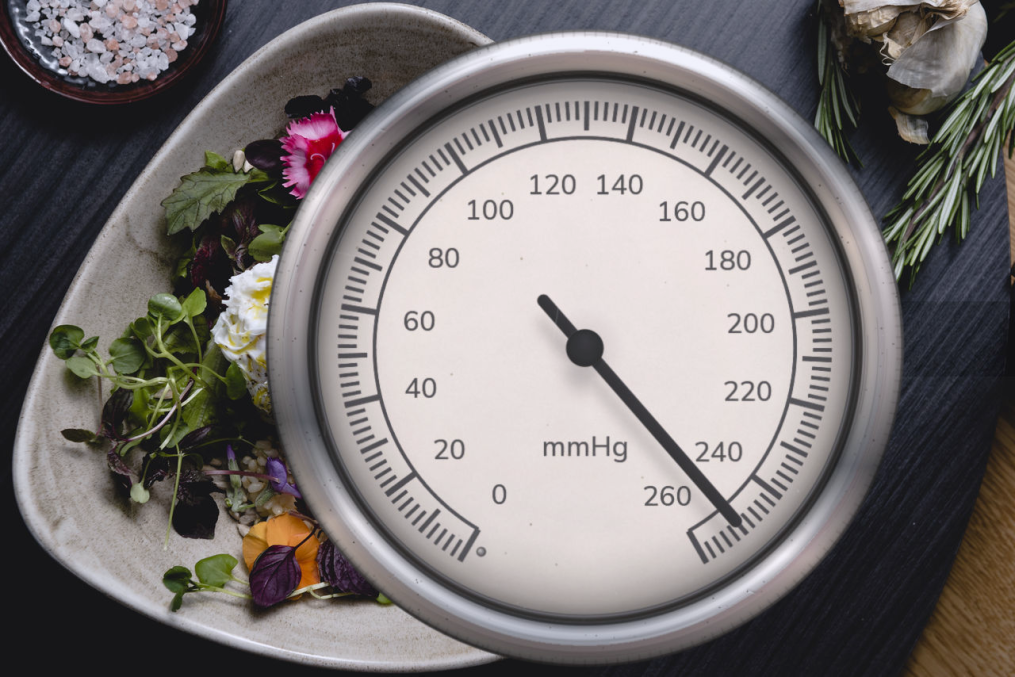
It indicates 250 mmHg
